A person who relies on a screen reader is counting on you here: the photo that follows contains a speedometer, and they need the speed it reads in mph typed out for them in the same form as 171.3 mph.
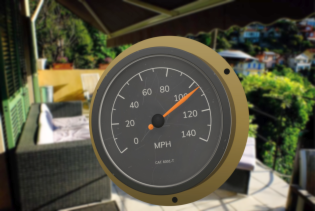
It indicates 105 mph
